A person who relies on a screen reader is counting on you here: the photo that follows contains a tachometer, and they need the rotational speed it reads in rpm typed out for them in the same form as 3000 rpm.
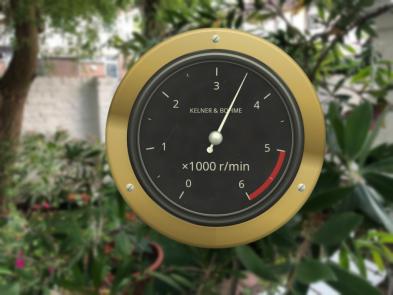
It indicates 3500 rpm
